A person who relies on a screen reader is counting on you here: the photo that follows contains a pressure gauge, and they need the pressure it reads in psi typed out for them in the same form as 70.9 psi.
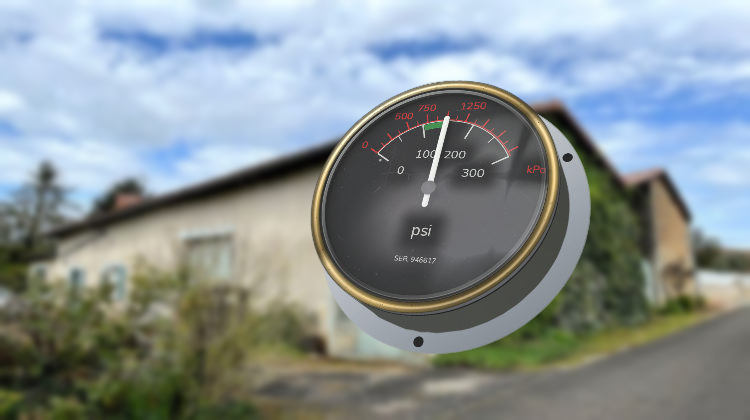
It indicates 150 psi
